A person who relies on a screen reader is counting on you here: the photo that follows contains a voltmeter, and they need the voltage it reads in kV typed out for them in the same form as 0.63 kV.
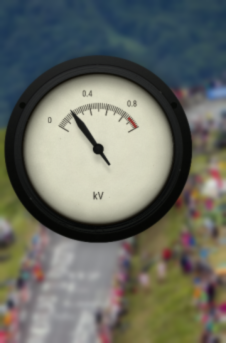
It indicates 0.2 kV
